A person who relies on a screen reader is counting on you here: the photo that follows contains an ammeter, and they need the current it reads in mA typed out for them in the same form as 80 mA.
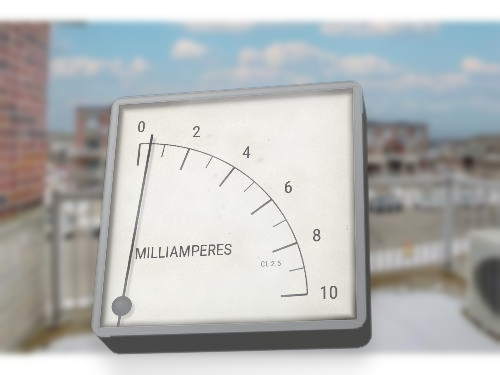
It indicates 0.5 mA
